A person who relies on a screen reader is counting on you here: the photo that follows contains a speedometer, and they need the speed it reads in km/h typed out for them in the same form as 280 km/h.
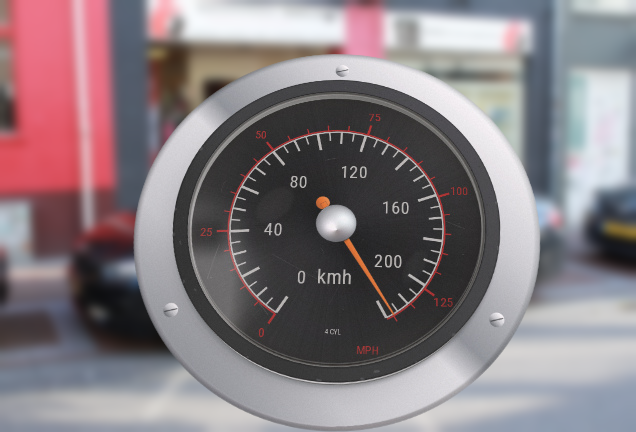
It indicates 217.5 km/h
